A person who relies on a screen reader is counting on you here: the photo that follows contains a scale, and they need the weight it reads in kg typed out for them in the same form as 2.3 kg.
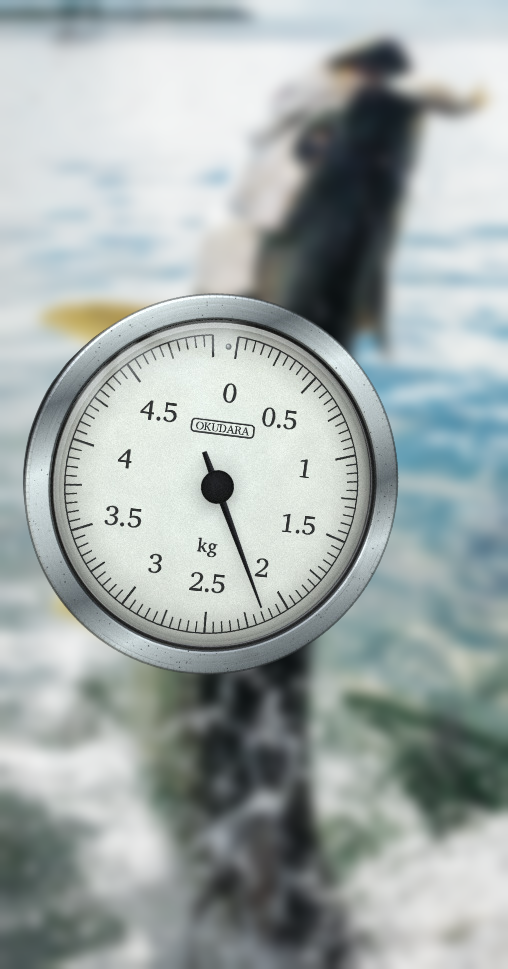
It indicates 2.15 kg
